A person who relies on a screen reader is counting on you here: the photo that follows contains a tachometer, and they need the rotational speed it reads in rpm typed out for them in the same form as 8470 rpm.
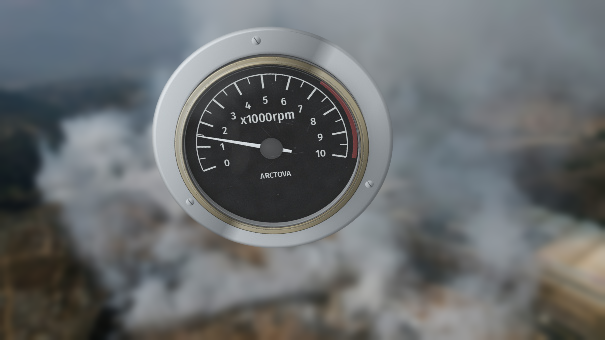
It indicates 1500 rpm
